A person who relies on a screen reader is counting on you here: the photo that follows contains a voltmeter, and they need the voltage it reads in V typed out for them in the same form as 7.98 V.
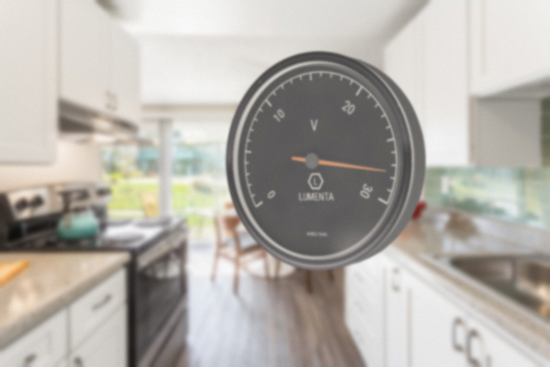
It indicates 27.5 V
